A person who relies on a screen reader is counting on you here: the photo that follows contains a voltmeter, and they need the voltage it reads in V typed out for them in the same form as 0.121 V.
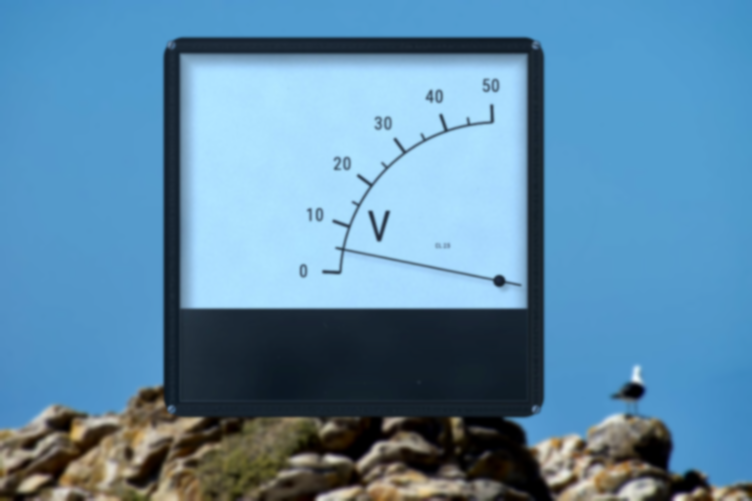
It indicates 5 V
